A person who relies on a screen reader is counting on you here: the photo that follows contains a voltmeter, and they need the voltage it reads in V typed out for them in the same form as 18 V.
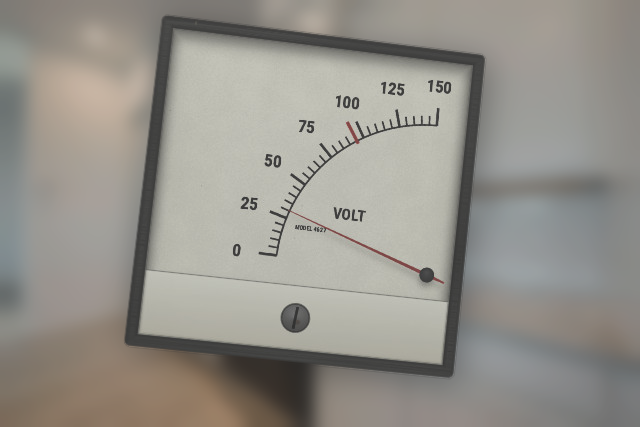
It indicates 30 V
